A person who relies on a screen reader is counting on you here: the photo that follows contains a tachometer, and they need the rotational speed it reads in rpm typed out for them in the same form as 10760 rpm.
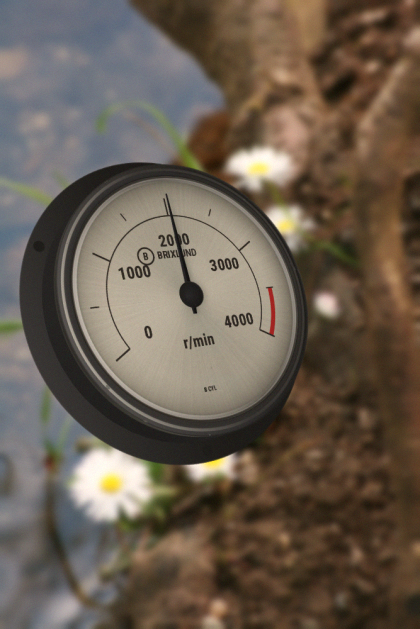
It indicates 2000 rpm
